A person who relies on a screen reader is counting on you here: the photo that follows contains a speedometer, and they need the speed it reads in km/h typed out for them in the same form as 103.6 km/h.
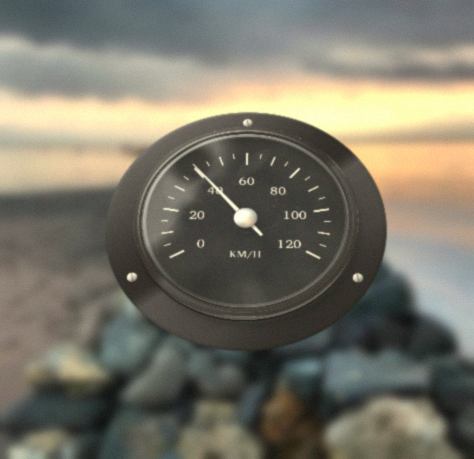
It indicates 40 km/h
